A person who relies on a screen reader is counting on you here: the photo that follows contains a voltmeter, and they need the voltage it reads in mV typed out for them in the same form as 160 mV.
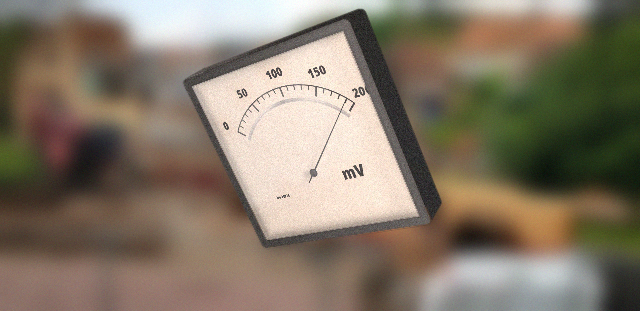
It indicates 190 mV
